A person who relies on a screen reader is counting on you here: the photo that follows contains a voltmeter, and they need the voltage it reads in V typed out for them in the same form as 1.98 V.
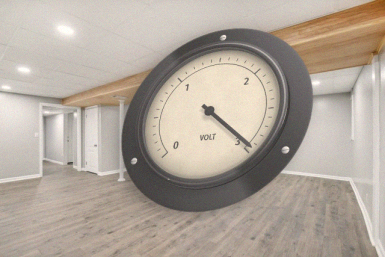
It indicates 2.95 V
